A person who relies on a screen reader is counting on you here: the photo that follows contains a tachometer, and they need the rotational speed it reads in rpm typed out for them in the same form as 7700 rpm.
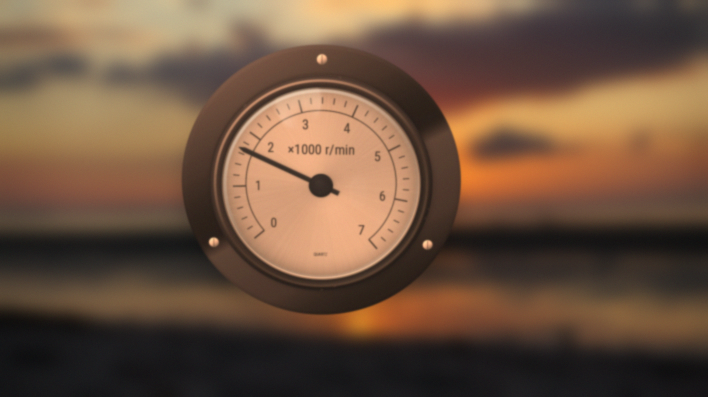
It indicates 1700 rpm
